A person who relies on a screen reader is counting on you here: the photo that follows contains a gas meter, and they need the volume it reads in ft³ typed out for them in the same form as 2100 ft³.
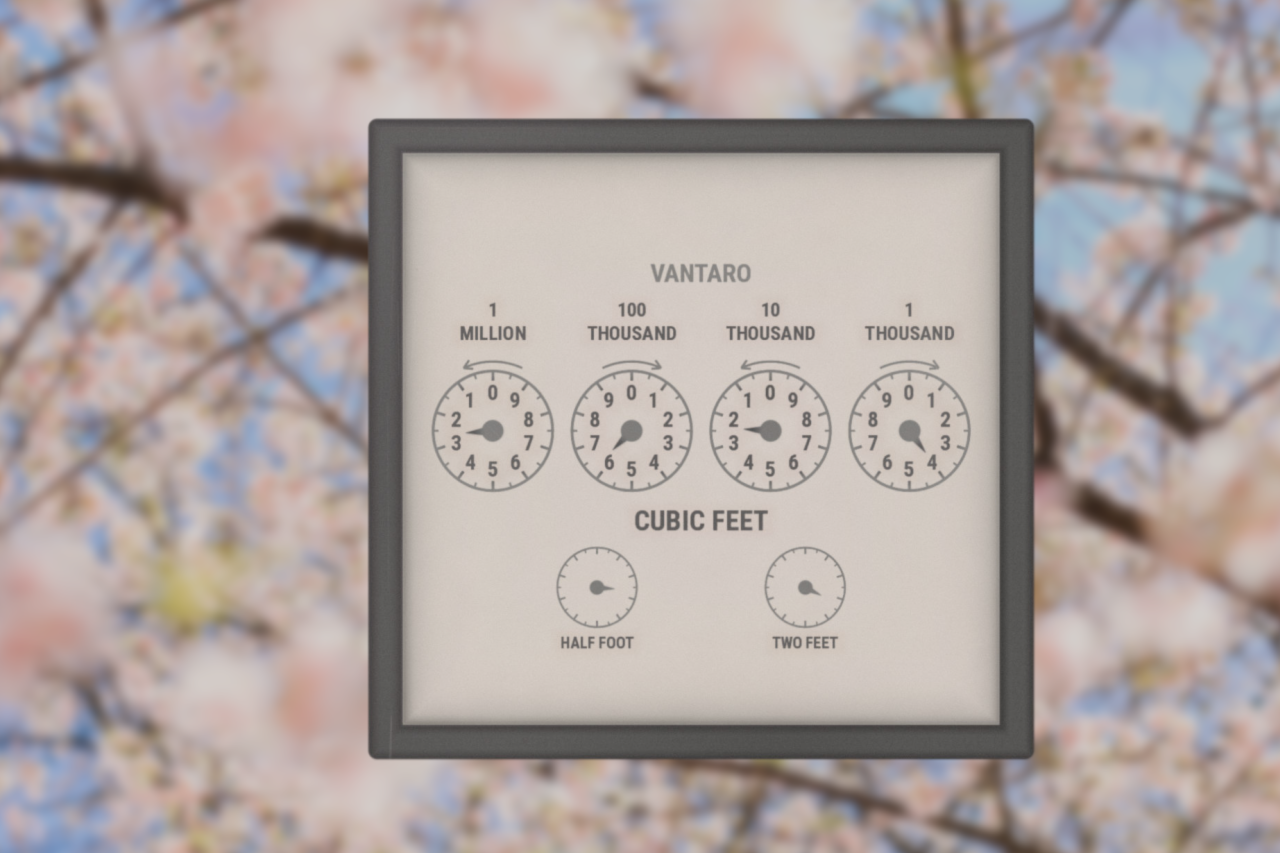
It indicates 262400 ft³
